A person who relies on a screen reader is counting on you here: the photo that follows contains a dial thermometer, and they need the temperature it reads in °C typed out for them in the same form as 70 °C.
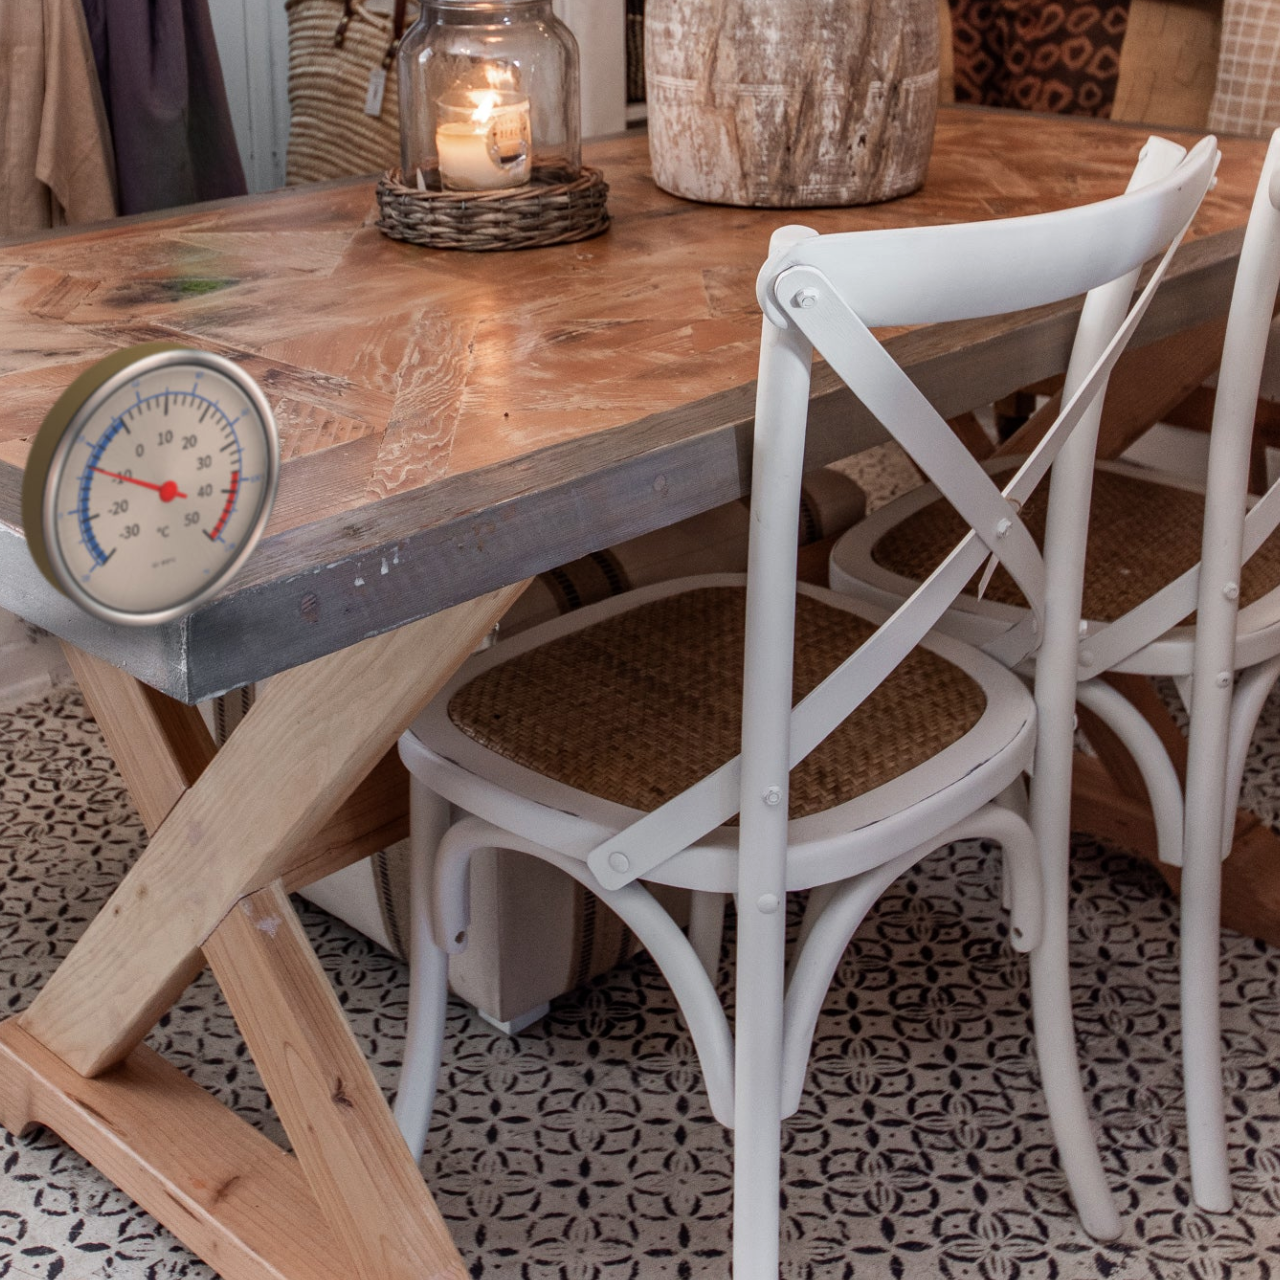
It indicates -10 °C
